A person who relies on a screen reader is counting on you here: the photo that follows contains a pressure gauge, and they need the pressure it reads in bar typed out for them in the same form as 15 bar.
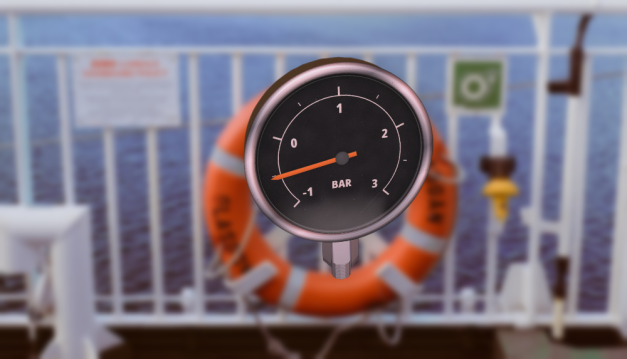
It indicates -0.5 bar
